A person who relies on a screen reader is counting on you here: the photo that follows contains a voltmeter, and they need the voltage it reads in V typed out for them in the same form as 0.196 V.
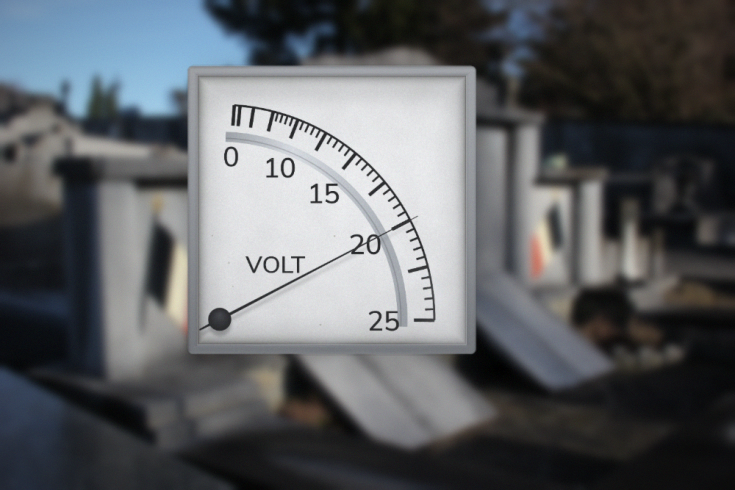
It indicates 20 V
